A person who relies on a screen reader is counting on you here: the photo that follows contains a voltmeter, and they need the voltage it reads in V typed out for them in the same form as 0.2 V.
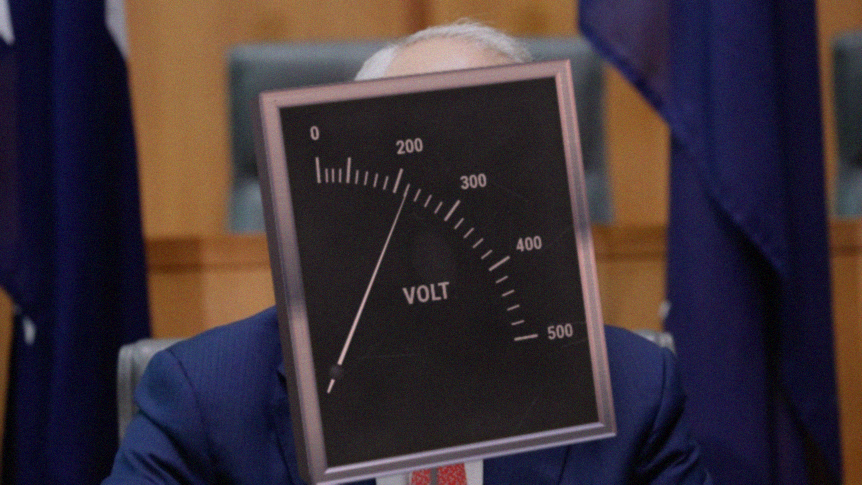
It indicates 220 V
